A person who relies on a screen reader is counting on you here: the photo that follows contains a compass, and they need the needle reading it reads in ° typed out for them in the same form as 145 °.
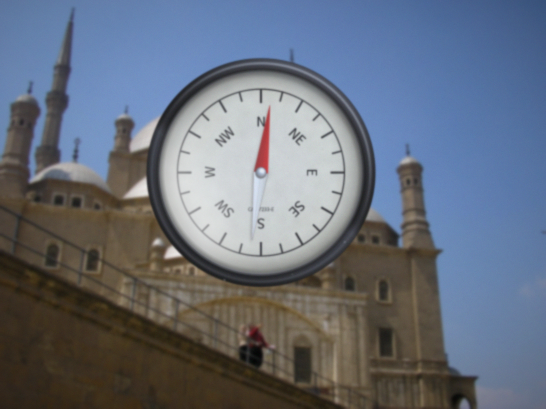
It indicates 7.5 °
